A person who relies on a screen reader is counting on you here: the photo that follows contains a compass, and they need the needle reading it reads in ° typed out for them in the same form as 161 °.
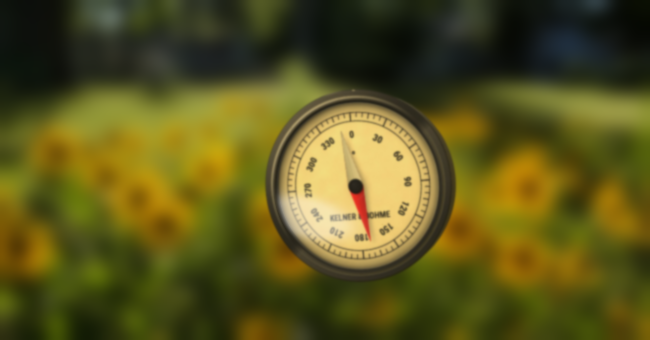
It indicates 170 °
